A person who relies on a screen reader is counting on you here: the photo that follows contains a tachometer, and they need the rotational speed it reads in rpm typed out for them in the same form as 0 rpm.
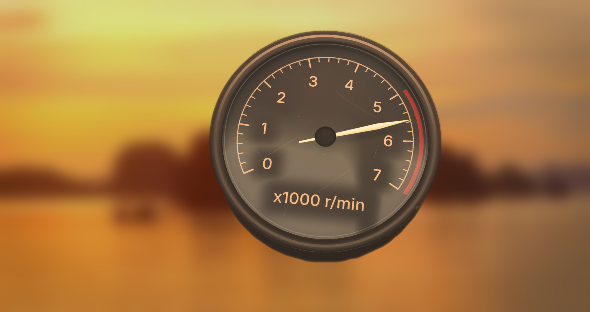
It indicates 5600 rpm
